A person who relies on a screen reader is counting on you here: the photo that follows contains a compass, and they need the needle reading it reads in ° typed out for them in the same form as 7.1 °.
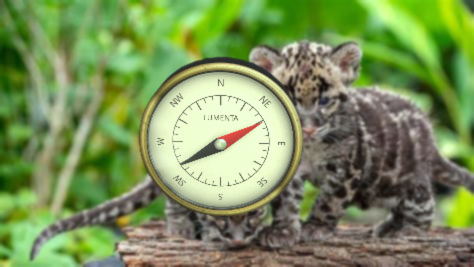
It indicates 60 °
